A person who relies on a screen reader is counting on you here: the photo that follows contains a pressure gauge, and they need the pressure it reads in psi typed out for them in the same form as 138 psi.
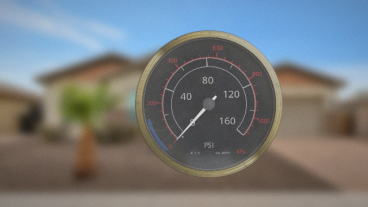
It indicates 0 psi
